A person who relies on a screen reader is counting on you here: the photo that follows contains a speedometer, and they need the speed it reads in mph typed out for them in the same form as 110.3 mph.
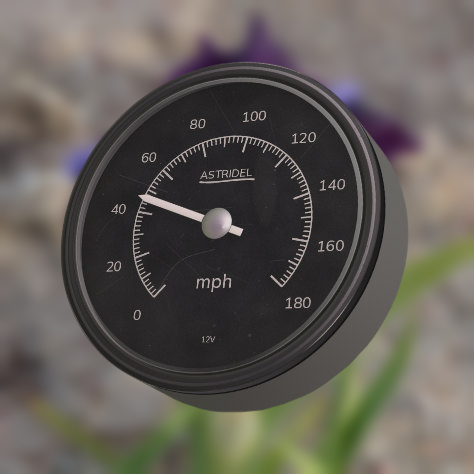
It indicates 46 mph
